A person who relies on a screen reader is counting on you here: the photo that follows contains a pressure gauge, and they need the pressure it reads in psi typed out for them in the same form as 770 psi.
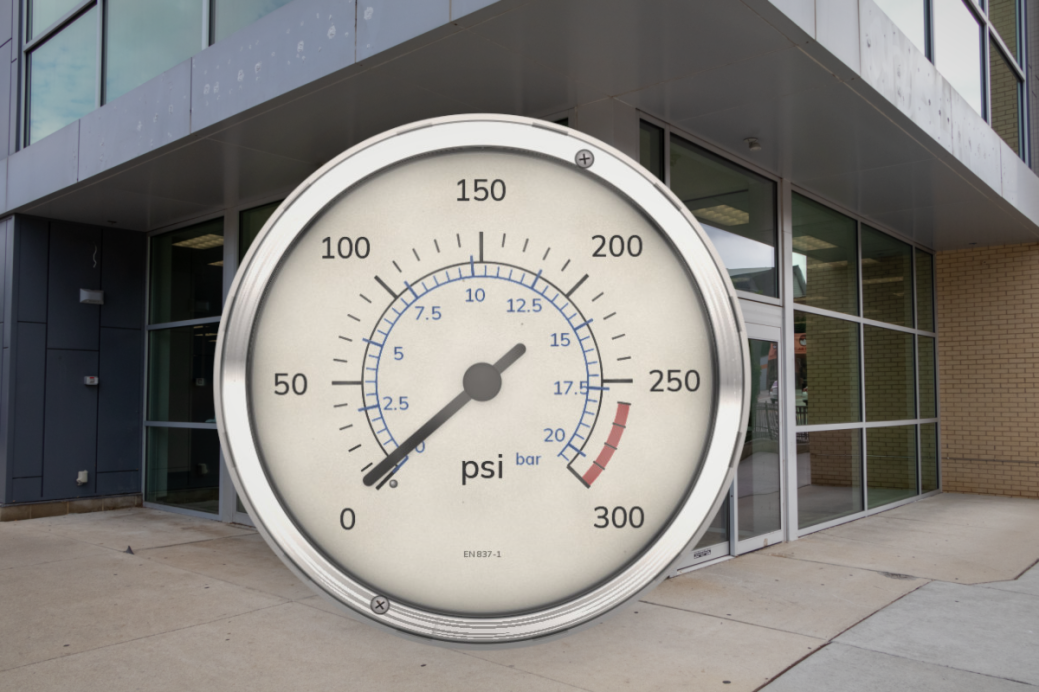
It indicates 5 psi
